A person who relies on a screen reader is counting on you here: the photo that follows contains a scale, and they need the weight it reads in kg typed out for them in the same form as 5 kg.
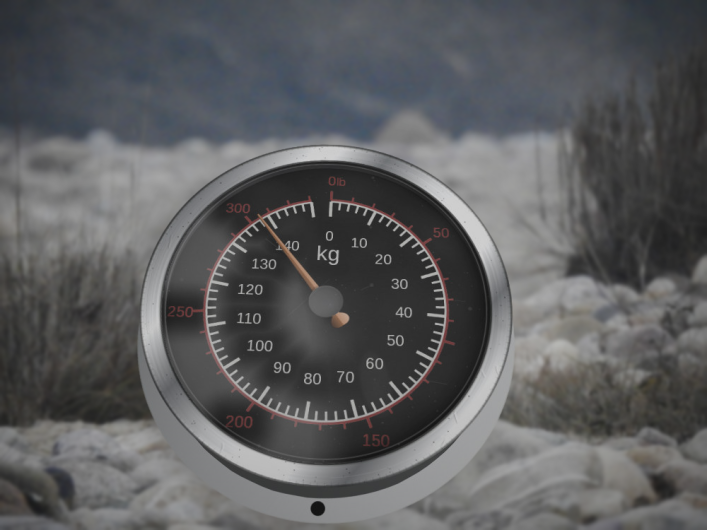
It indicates 138 kg
